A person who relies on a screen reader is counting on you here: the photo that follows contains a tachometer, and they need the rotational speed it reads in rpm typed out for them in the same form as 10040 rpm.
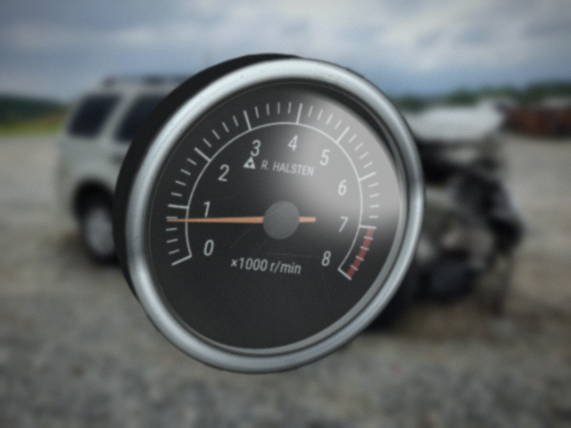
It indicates 800 rpm
